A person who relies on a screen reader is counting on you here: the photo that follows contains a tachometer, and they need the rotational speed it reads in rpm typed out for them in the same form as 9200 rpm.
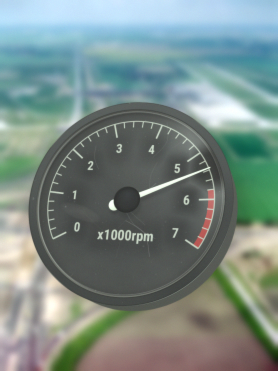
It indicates 5400 rpm
